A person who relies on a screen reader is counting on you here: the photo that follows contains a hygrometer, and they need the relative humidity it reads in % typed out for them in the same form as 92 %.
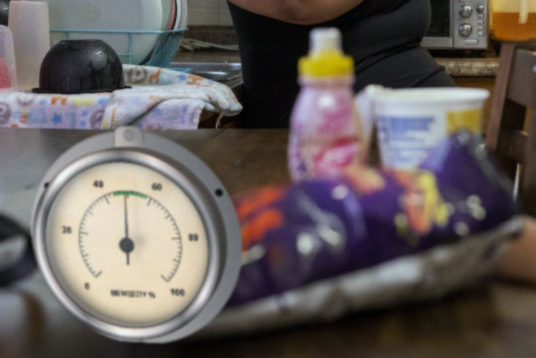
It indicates 50 %
